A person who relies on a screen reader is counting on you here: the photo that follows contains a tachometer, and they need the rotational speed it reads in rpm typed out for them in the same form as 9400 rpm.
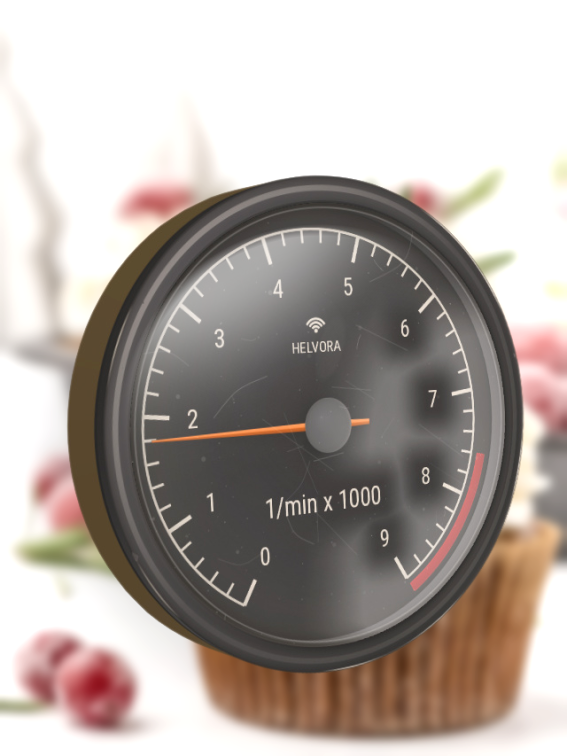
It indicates 1800 rpm
